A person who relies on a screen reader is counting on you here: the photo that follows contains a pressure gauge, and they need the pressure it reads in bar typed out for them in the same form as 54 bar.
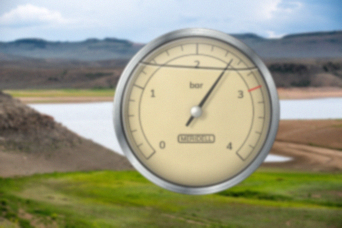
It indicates 2.5 bar
